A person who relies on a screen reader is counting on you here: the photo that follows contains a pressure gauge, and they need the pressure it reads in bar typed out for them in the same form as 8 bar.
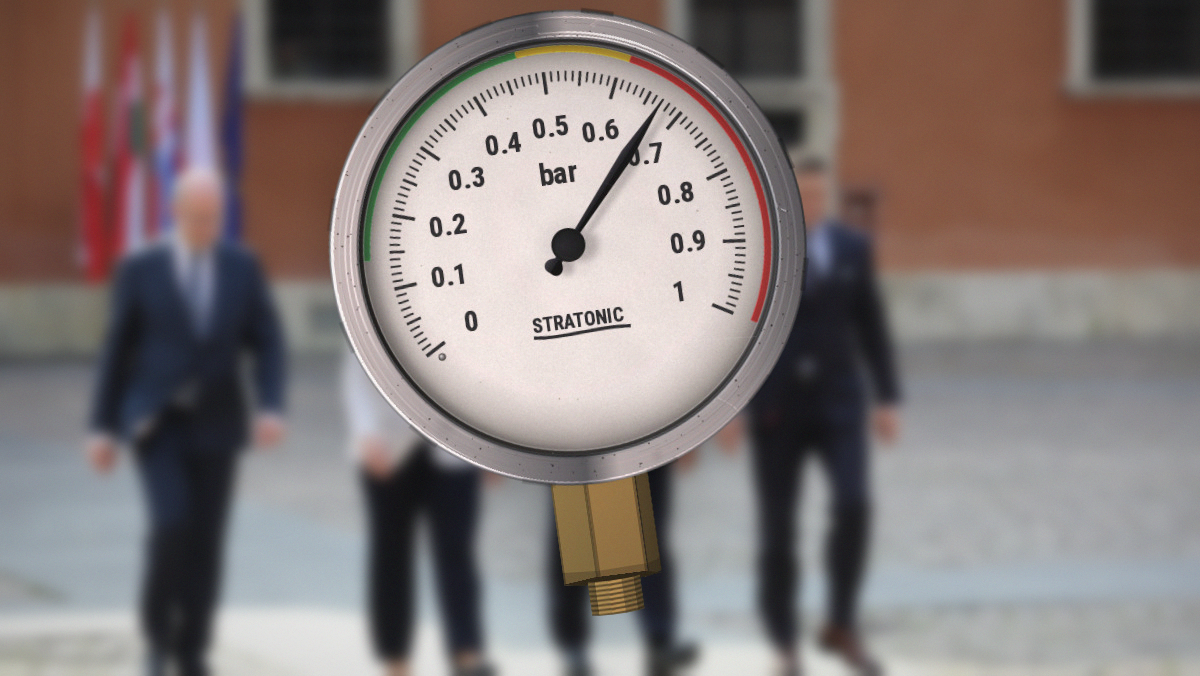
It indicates 0.67 bar
